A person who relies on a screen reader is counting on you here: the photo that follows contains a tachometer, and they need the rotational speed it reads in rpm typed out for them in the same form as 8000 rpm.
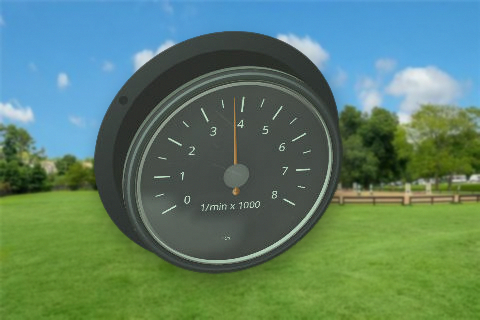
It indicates 3750 rpm
